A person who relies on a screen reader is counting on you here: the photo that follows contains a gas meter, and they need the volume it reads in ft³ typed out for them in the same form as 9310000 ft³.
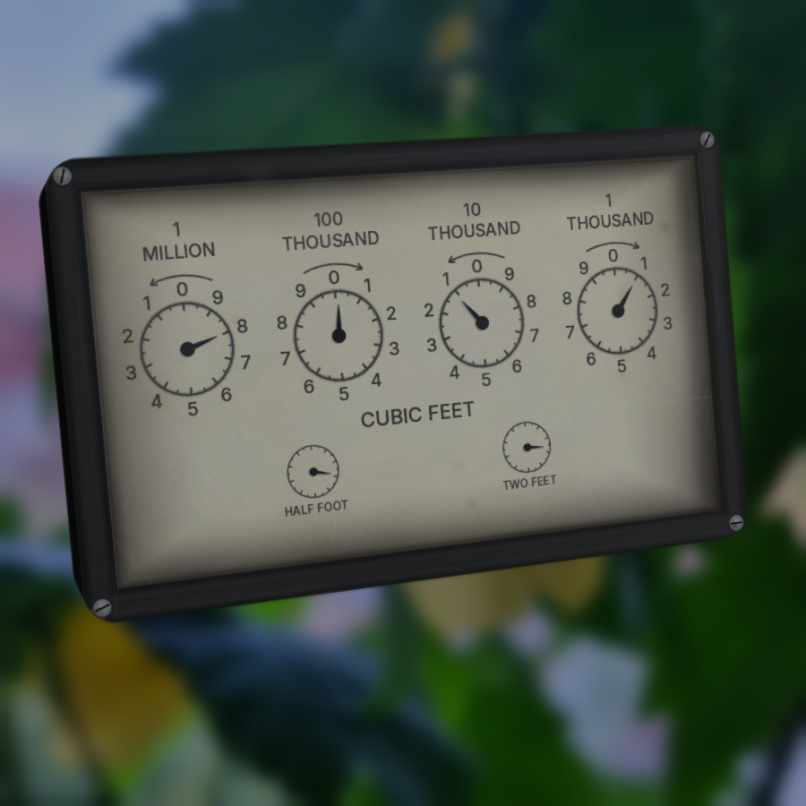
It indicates 801100 ft³
